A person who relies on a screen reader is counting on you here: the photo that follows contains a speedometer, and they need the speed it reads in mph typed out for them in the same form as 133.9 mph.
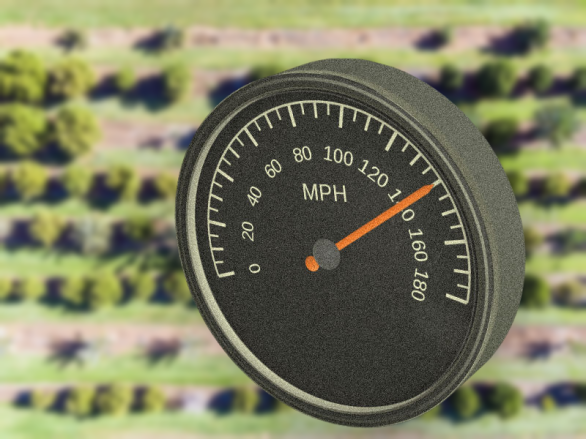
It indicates 140 mph
